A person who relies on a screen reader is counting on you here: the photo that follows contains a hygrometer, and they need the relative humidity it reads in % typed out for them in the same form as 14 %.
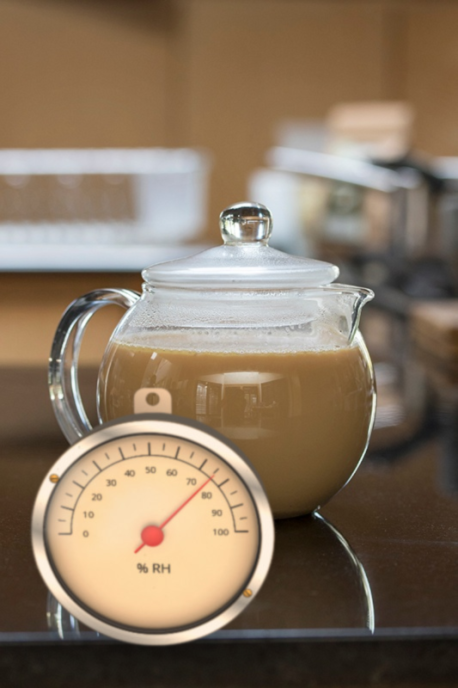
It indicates 75 %
